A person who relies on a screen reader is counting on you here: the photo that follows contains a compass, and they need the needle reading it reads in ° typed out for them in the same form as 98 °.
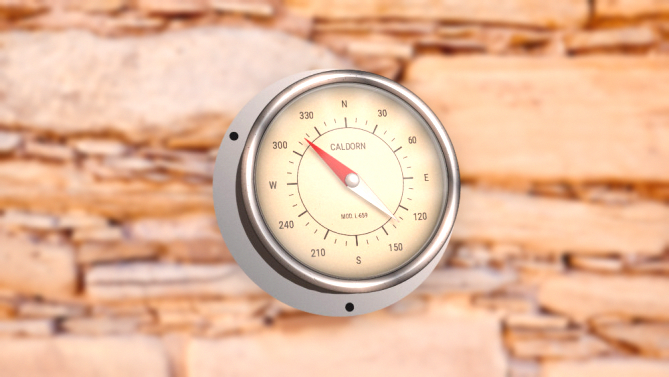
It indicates 315 °
